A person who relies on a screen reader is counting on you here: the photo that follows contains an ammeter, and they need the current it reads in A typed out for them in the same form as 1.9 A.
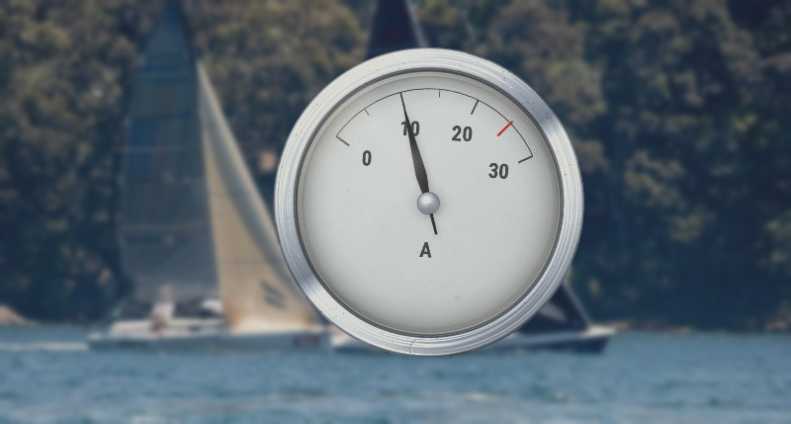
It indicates 10 A
